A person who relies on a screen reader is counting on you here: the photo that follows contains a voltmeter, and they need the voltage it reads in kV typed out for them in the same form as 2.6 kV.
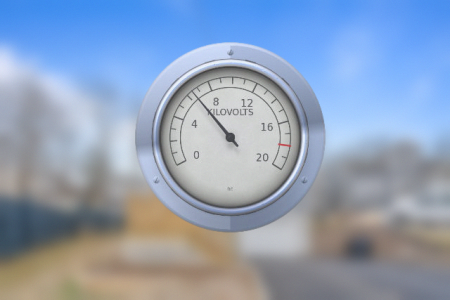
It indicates 6.5 kV
